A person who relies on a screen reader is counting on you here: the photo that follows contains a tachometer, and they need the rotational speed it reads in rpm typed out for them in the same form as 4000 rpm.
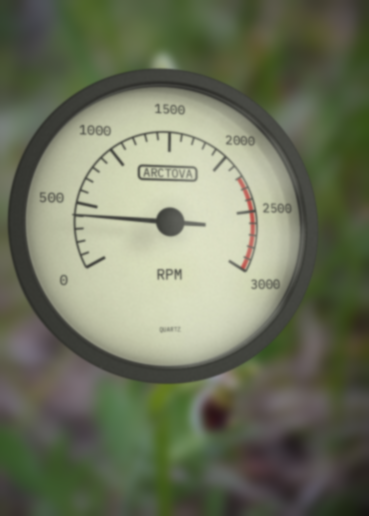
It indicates 400 rpm
